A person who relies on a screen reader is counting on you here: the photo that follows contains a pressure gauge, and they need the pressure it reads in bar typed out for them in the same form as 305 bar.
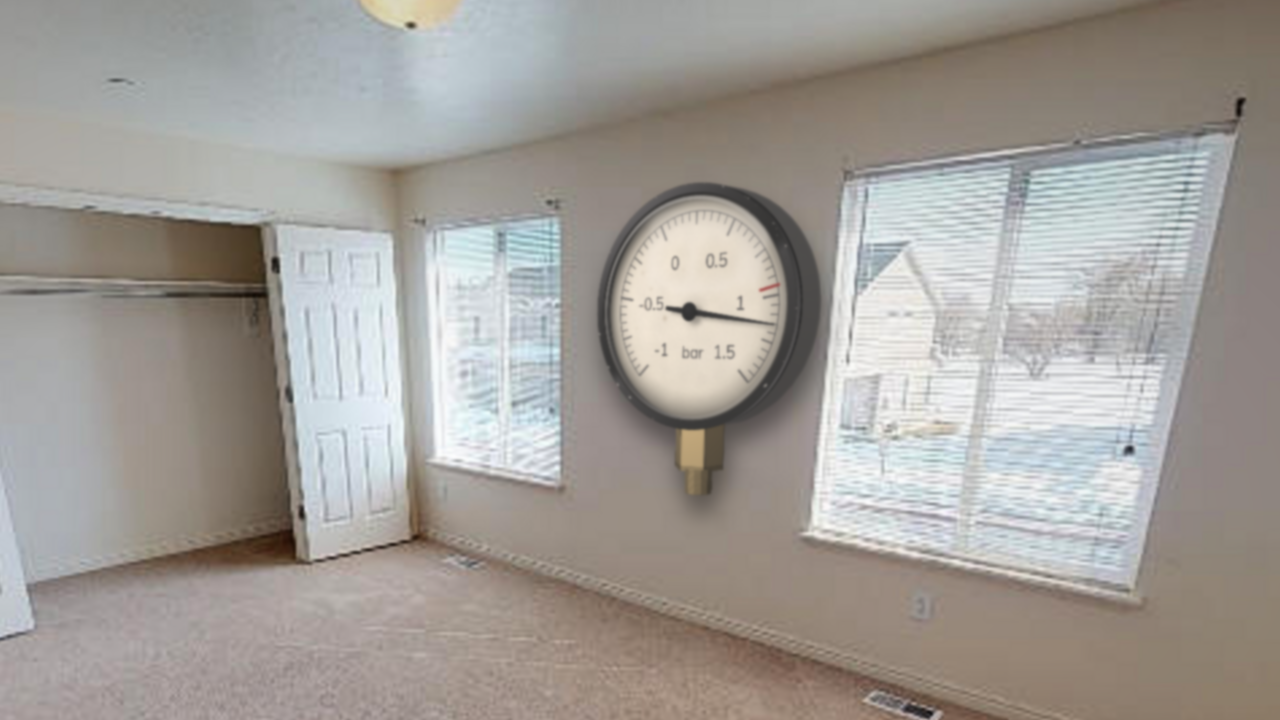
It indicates 1.15 bar
